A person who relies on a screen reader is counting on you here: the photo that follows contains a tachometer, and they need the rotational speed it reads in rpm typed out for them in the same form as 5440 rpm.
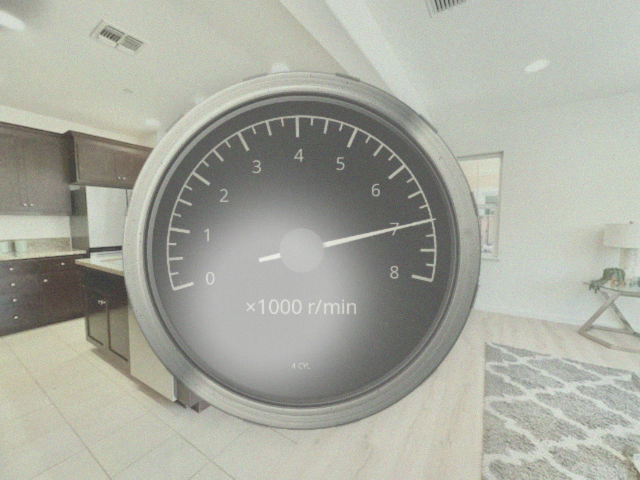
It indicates 7000 rpm
